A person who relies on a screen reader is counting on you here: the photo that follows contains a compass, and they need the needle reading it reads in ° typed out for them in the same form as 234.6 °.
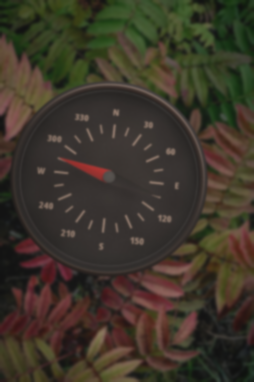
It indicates 285 °
